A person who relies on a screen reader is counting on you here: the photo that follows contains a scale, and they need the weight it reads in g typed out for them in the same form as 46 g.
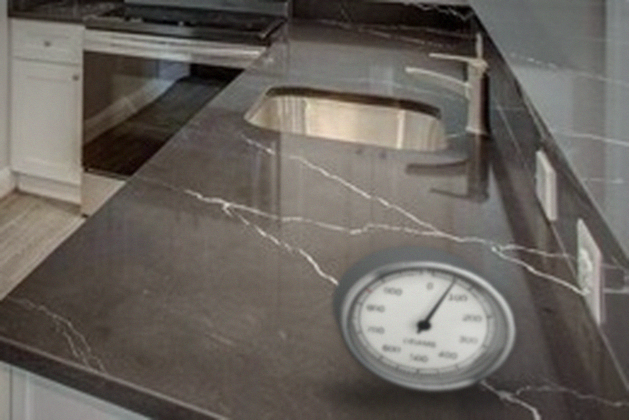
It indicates 50 g
